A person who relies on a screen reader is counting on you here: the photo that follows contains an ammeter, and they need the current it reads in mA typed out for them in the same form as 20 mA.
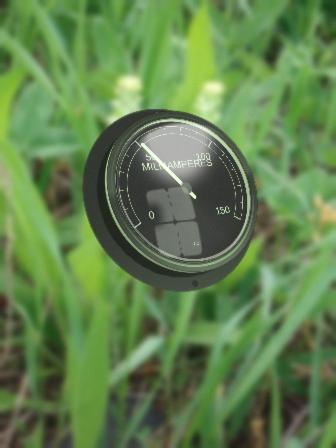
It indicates 50 mA
